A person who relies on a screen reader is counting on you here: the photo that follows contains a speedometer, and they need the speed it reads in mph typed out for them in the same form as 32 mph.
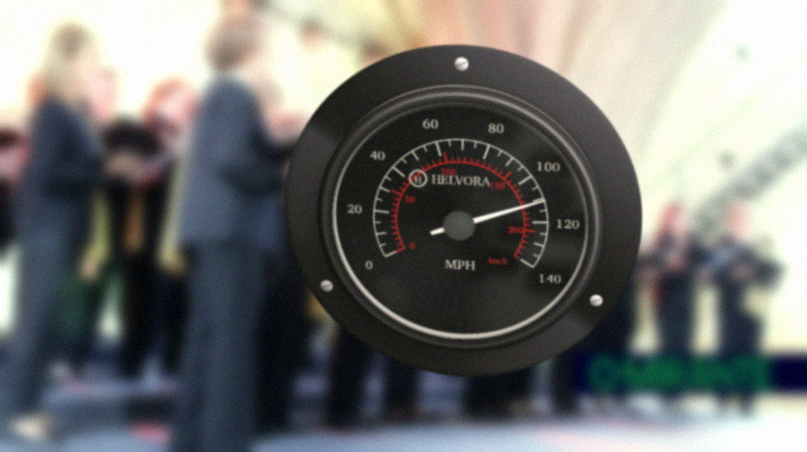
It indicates 110 mph
